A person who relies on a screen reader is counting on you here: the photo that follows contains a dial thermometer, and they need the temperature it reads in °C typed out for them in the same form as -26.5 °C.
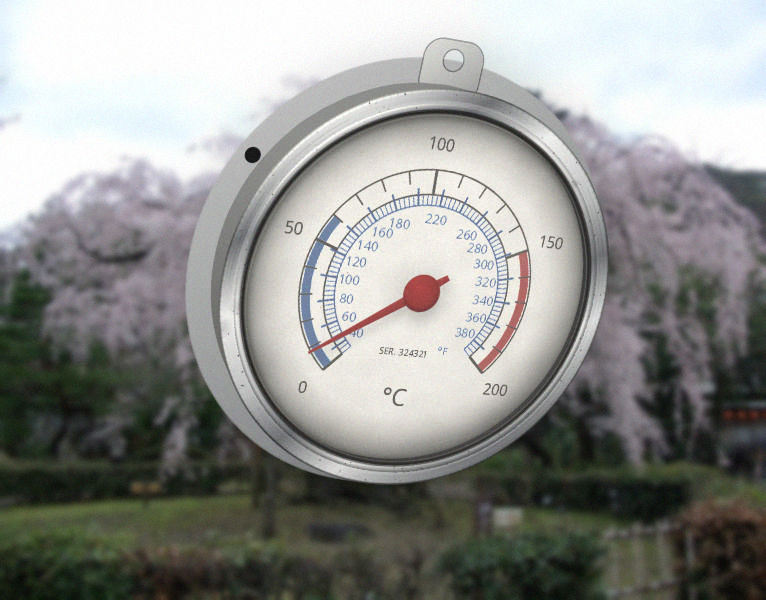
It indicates 10 °C
